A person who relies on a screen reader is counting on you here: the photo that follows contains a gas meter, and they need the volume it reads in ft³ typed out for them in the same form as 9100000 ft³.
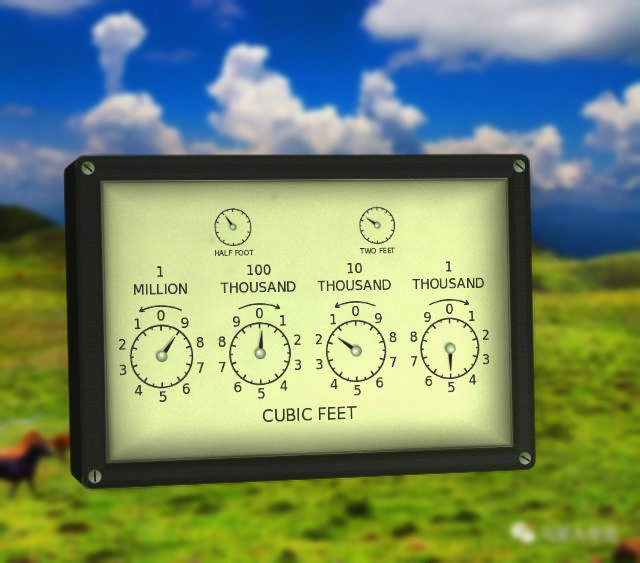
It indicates 901500 ft³
